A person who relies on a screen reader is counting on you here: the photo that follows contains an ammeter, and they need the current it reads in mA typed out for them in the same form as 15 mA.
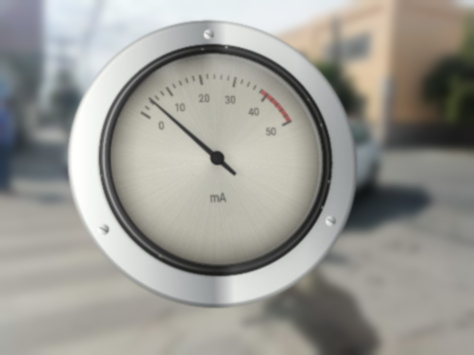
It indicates 4 mA
